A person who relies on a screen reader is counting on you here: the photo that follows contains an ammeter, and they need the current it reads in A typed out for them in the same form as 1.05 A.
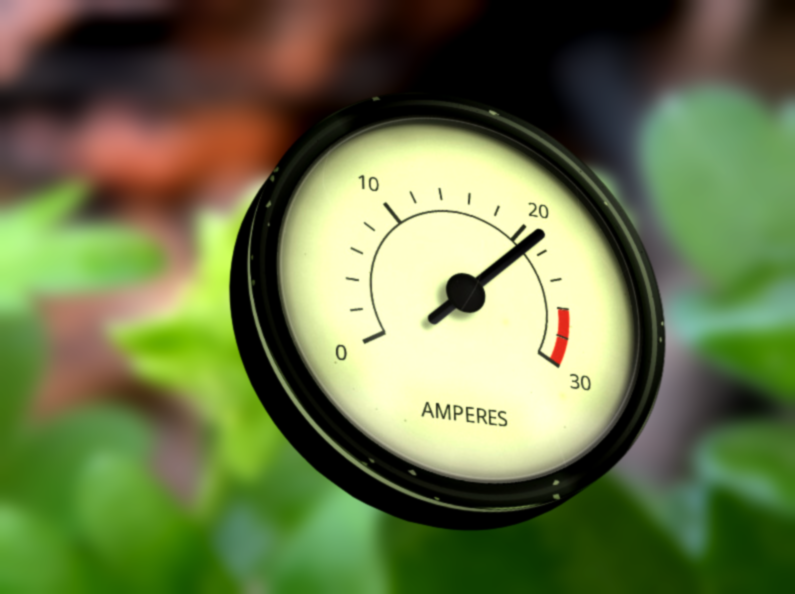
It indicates 21 A
